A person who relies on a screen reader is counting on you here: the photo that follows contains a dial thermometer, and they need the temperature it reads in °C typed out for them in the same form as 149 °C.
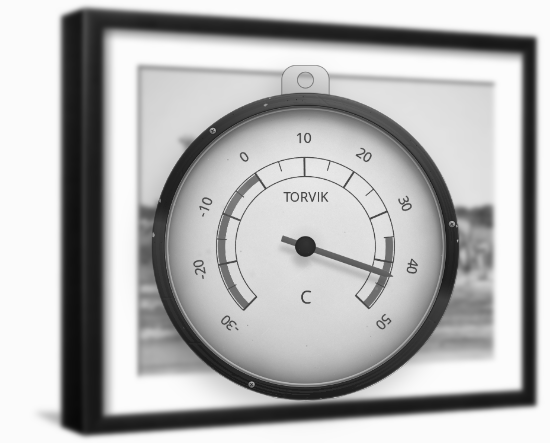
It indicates 42.5 °C
